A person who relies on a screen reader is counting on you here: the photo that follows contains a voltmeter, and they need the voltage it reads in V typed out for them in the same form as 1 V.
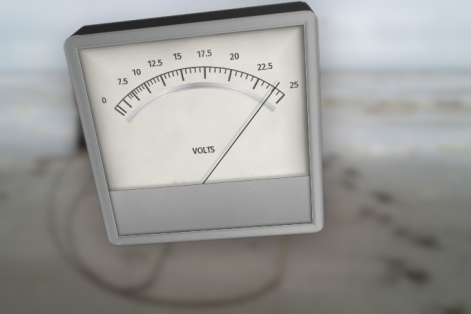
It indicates 24 V
